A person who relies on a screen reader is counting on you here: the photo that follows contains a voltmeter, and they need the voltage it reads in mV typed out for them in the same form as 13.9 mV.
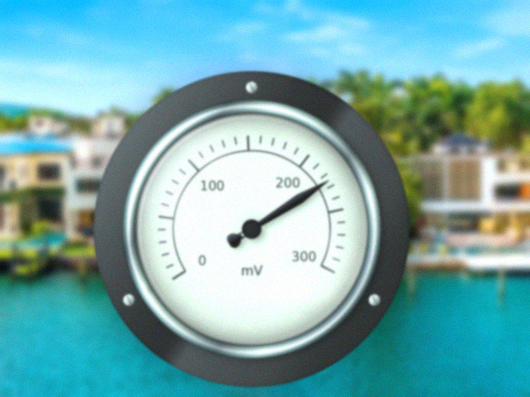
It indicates 225 mV
